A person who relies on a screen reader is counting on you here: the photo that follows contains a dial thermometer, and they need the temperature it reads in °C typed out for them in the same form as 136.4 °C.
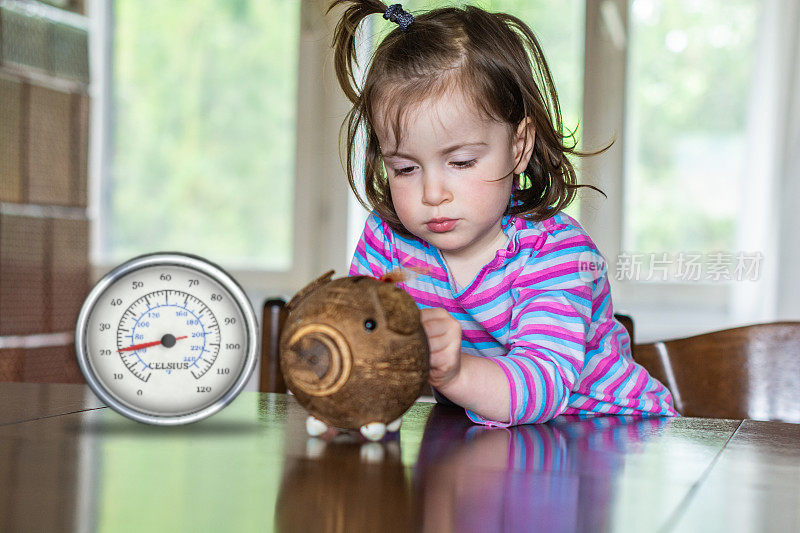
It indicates 20 °C
